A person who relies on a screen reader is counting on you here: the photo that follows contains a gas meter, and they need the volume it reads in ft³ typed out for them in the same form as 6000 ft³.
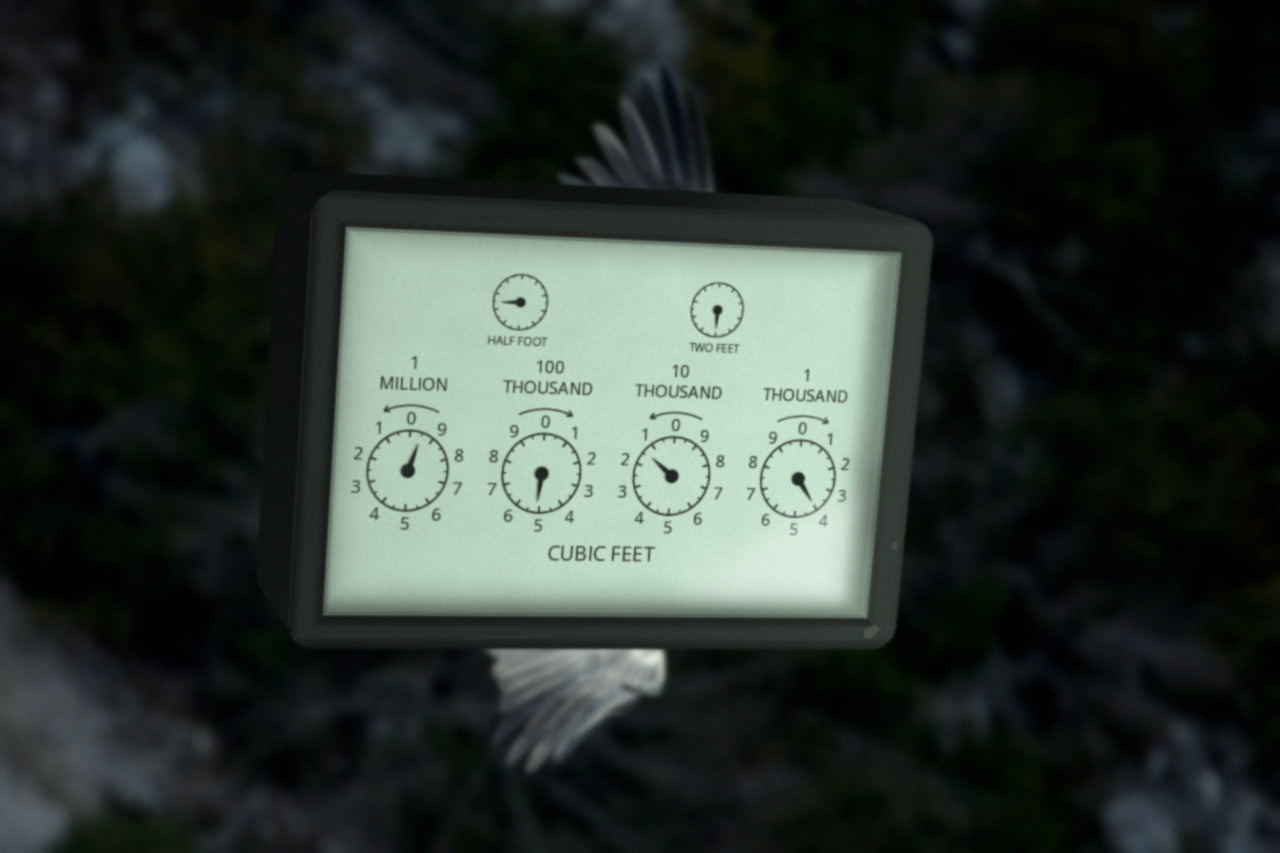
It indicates 951400 ft³
